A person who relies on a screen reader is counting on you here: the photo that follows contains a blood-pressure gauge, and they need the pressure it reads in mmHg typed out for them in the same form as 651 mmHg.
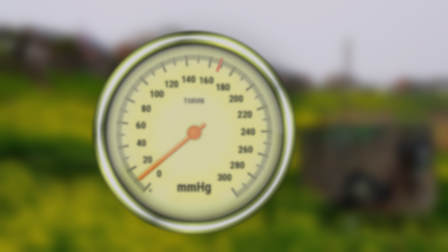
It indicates 10 mmHg
